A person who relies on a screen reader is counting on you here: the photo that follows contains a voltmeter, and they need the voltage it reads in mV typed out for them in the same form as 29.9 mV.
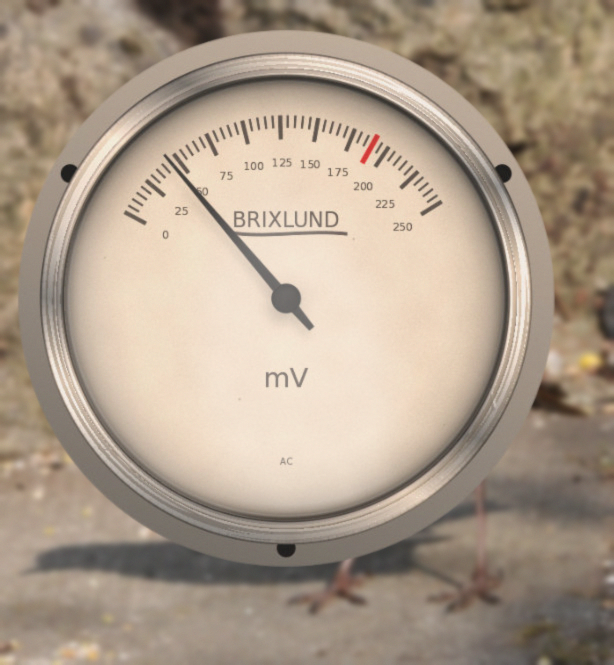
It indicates 45 mV
